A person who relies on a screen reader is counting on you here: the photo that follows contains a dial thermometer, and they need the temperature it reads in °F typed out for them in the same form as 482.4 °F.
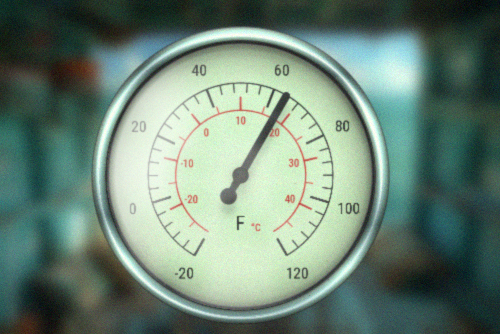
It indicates 64 °F
